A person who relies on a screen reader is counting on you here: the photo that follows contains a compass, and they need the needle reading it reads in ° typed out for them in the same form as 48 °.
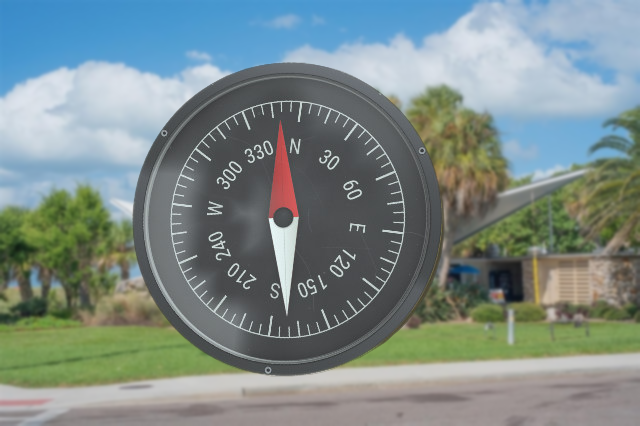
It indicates 350 °
